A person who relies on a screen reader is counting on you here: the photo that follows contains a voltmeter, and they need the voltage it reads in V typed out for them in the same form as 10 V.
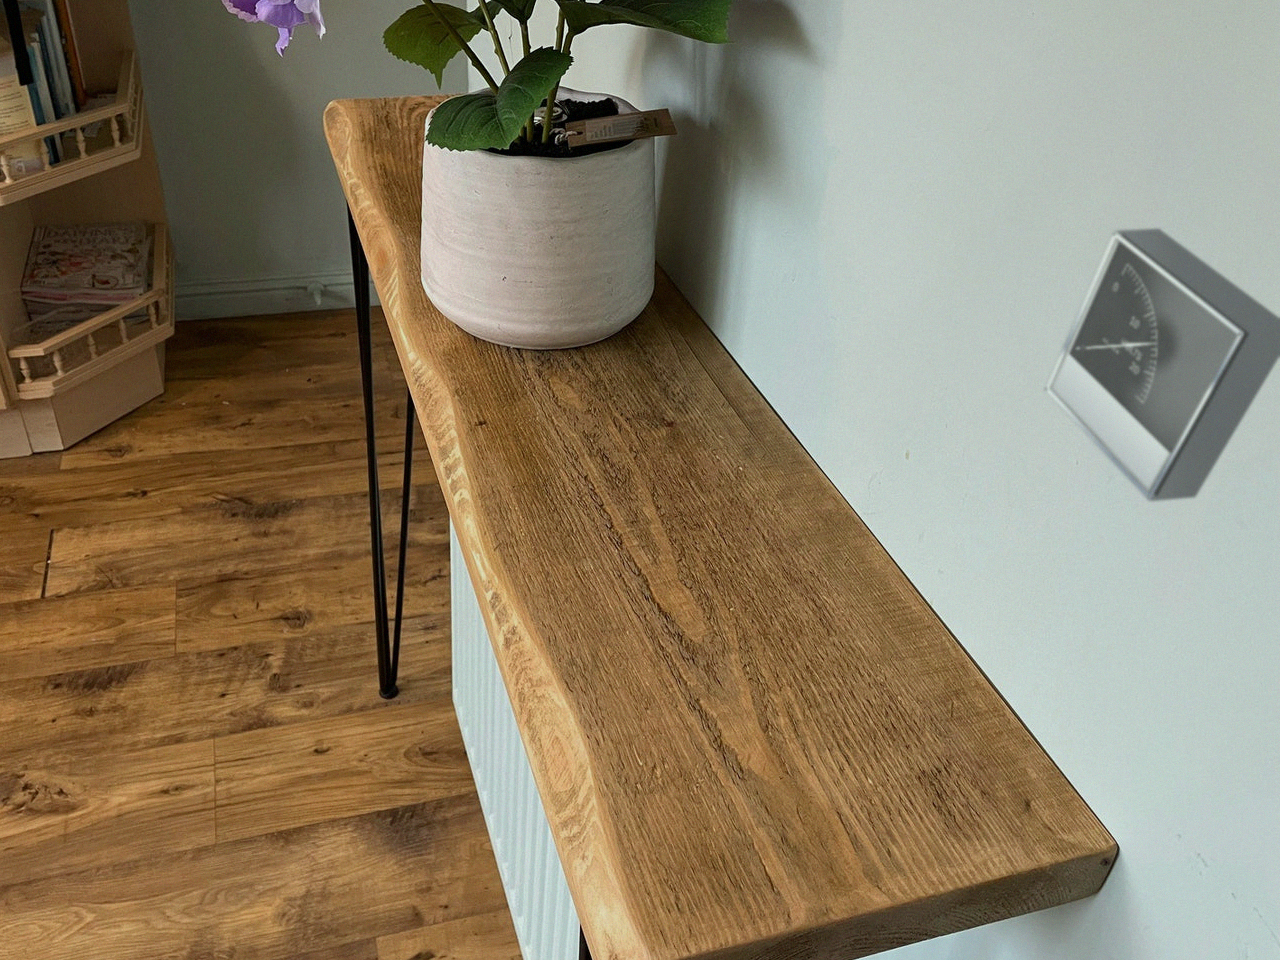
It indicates 15 V
